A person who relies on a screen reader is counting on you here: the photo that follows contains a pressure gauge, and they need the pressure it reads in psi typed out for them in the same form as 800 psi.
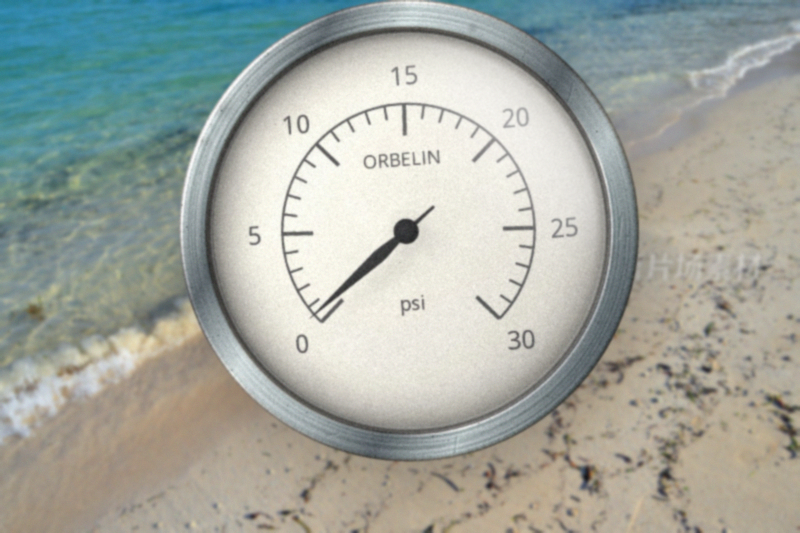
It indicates 0.5 psi
